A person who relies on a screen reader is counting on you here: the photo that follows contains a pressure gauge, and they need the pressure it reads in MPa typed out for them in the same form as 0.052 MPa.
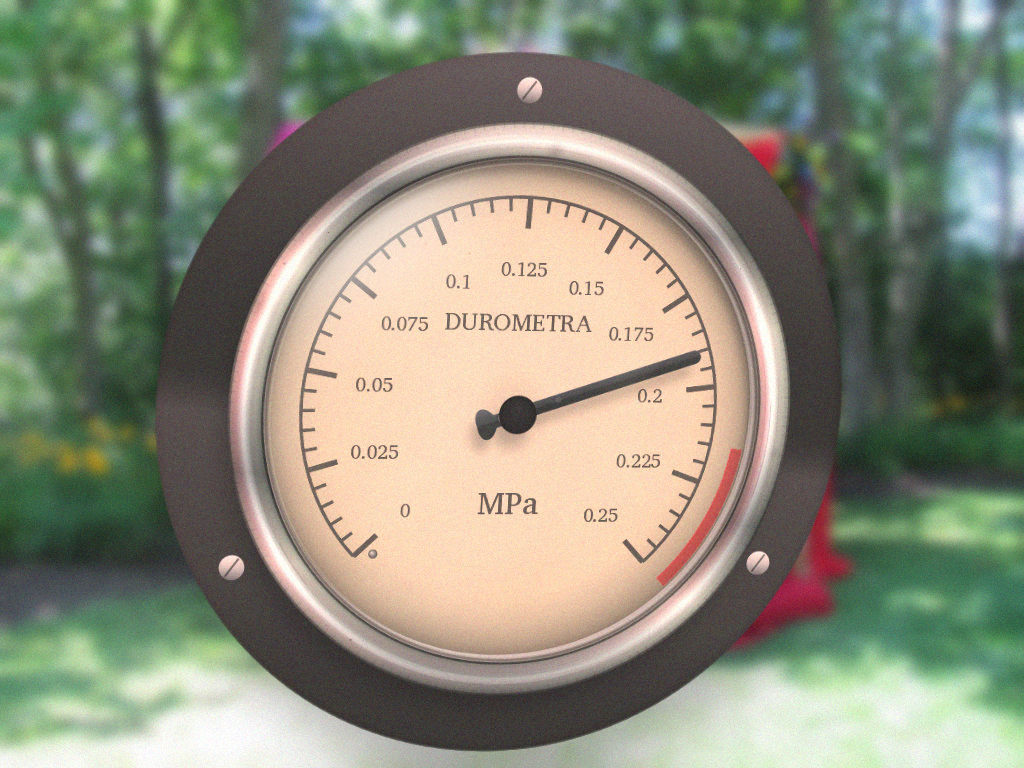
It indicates 0.19 MPa
